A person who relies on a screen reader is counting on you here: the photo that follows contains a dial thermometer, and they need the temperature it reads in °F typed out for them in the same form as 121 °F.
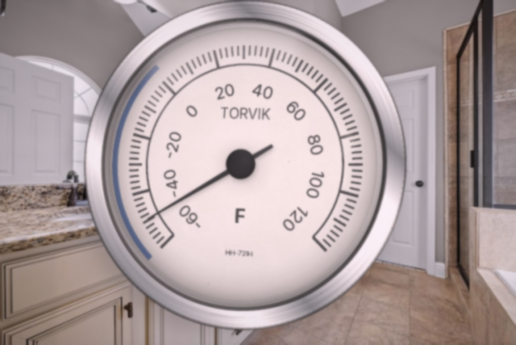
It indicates -50 °F
